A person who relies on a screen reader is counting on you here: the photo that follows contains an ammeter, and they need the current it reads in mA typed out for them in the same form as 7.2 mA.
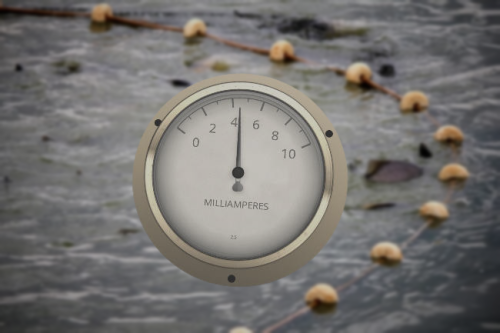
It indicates 4.5 mA
